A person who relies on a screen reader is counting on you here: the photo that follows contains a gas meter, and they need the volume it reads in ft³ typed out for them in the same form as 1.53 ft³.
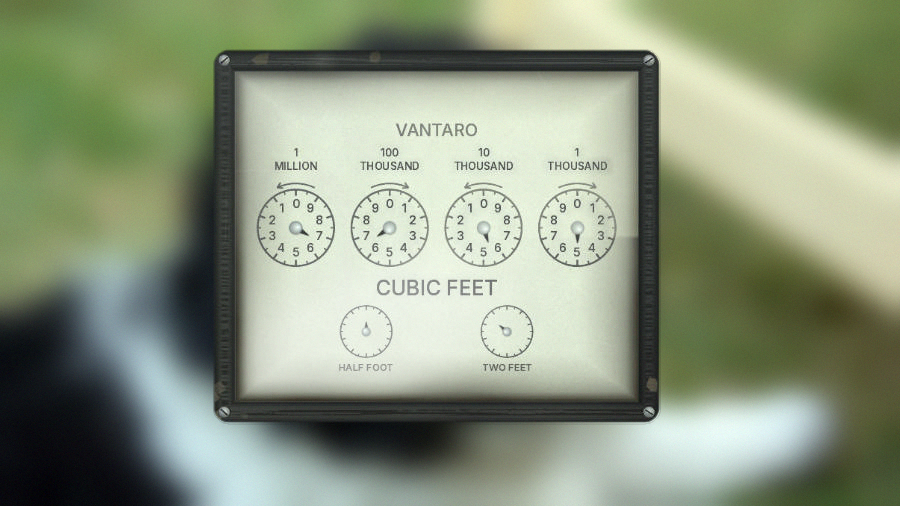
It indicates 665500 ft³
